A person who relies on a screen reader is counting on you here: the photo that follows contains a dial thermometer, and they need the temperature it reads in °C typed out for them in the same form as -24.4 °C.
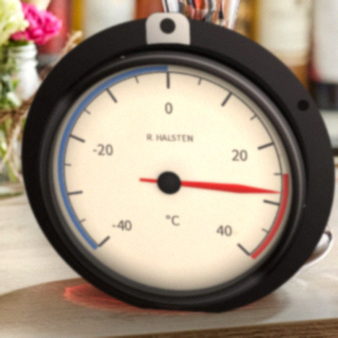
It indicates 27.5 °C
